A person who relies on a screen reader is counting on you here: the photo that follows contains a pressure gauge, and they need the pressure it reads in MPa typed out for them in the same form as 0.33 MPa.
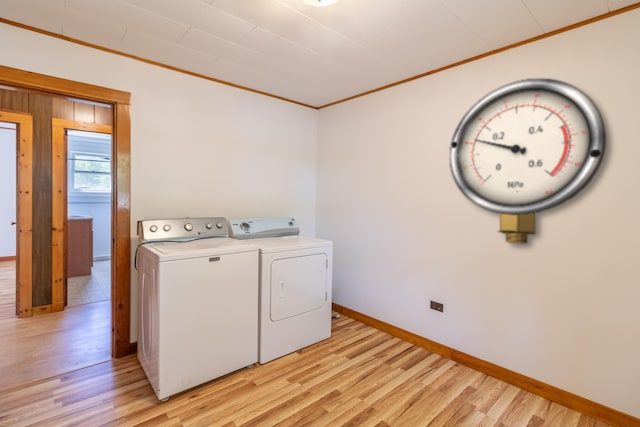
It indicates 0.15 MPa
